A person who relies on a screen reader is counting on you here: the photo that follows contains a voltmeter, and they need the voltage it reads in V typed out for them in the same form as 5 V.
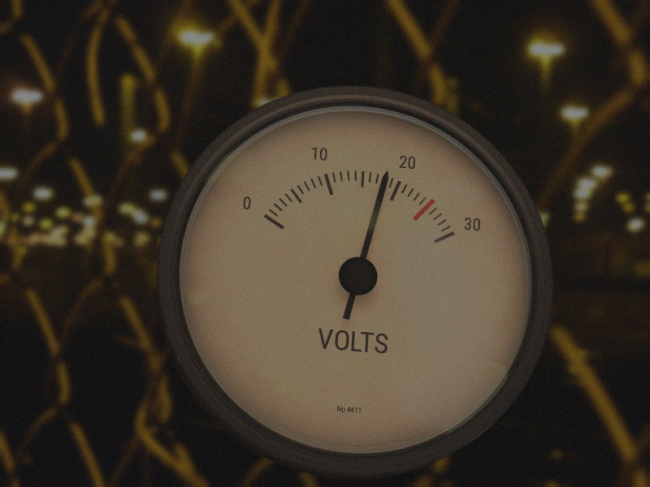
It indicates 18 V
